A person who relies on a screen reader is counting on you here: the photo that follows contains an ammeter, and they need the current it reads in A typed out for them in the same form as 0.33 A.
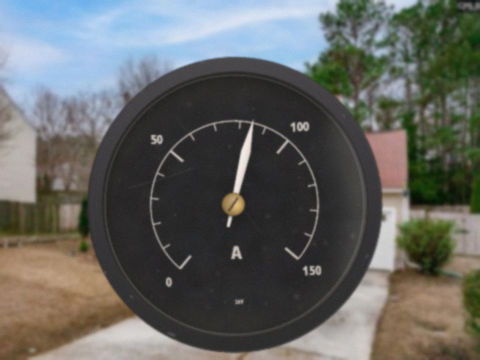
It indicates 85 A
